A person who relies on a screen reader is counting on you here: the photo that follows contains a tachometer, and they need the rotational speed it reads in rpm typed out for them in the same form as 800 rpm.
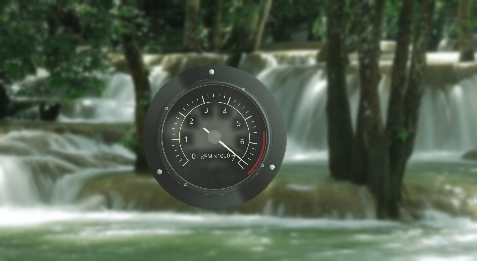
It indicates 6800 rpm
